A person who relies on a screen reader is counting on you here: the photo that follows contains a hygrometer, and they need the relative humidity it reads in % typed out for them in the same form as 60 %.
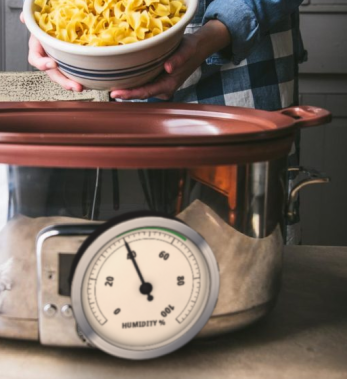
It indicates 40 %
